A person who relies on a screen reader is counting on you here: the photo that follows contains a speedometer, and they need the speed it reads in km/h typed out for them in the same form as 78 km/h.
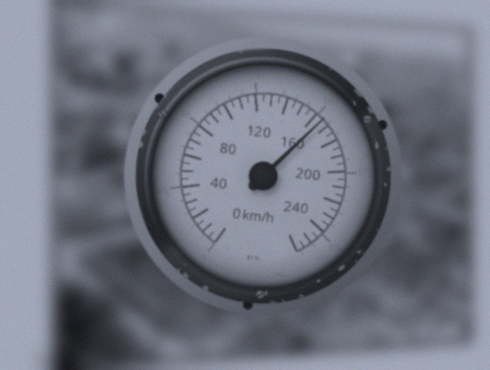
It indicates 165 km/h
